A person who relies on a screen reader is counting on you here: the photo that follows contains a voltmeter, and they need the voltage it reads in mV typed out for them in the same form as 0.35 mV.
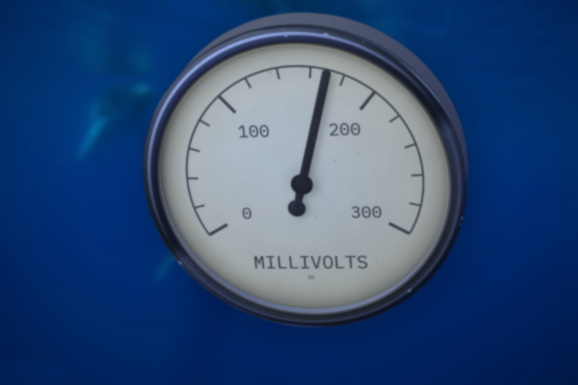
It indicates 170 mV
